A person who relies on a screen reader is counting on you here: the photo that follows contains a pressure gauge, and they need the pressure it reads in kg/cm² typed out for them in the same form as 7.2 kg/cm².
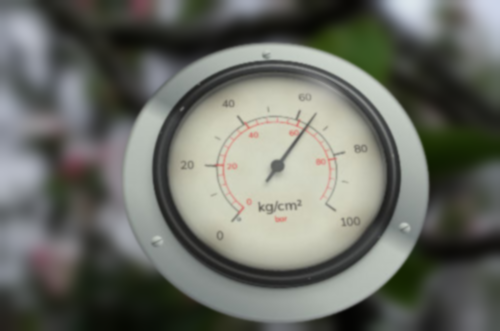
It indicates 65 kg/cm²
